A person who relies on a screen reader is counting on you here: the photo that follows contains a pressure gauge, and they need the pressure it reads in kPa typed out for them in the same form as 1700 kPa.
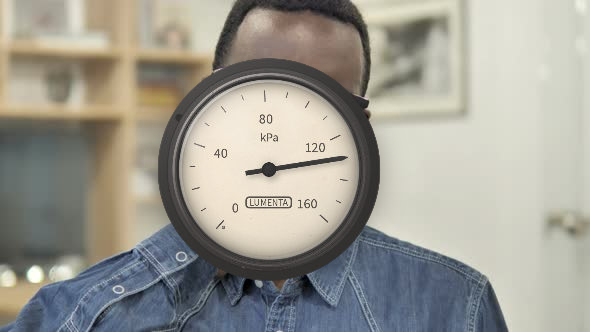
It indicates 130 kPa
